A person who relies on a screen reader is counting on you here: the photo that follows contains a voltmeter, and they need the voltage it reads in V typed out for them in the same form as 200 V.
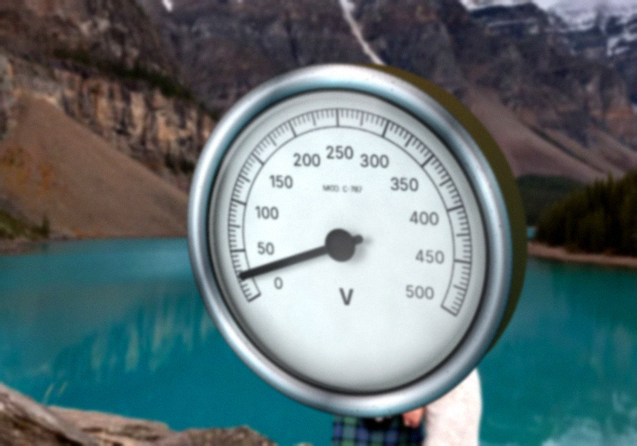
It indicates 25 V
